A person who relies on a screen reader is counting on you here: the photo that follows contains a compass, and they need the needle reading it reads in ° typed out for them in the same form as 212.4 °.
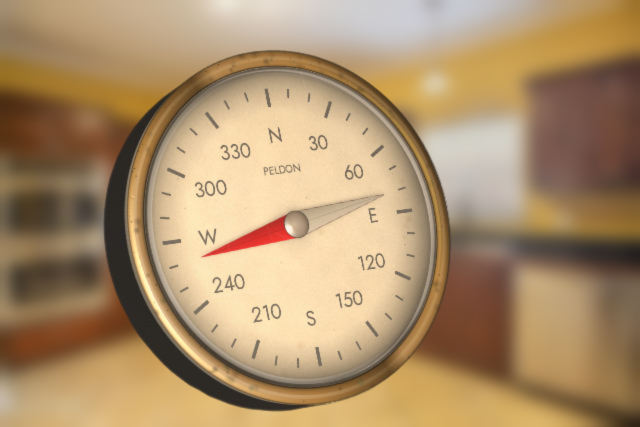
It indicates 260 °
